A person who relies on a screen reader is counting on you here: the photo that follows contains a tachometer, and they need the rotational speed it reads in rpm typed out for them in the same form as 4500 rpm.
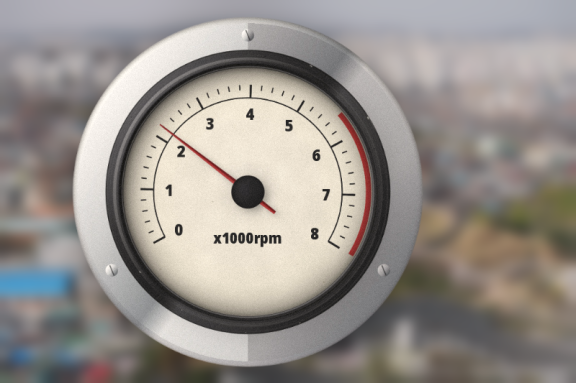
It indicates 2200 rpm
